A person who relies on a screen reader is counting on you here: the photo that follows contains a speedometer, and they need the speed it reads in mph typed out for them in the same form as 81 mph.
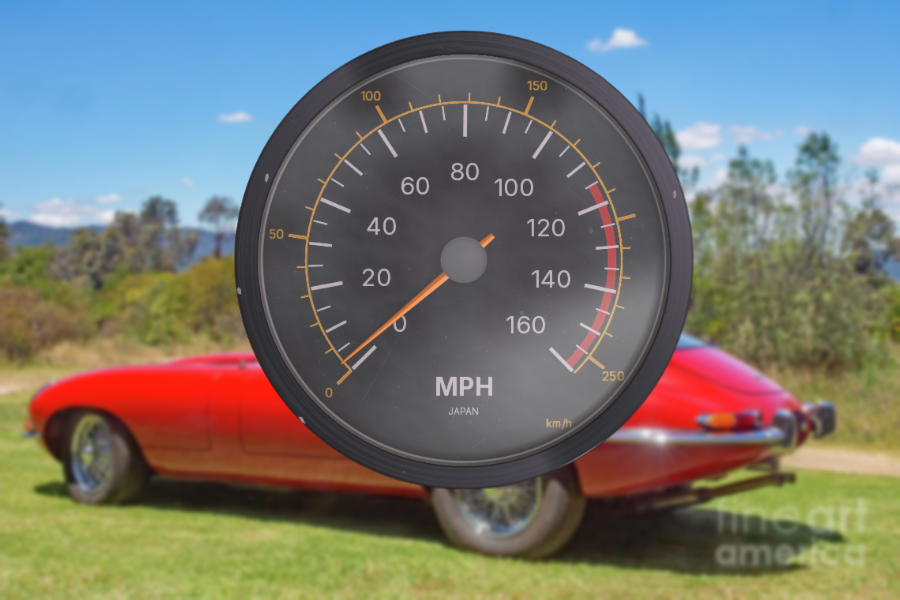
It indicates 2.5 mph
